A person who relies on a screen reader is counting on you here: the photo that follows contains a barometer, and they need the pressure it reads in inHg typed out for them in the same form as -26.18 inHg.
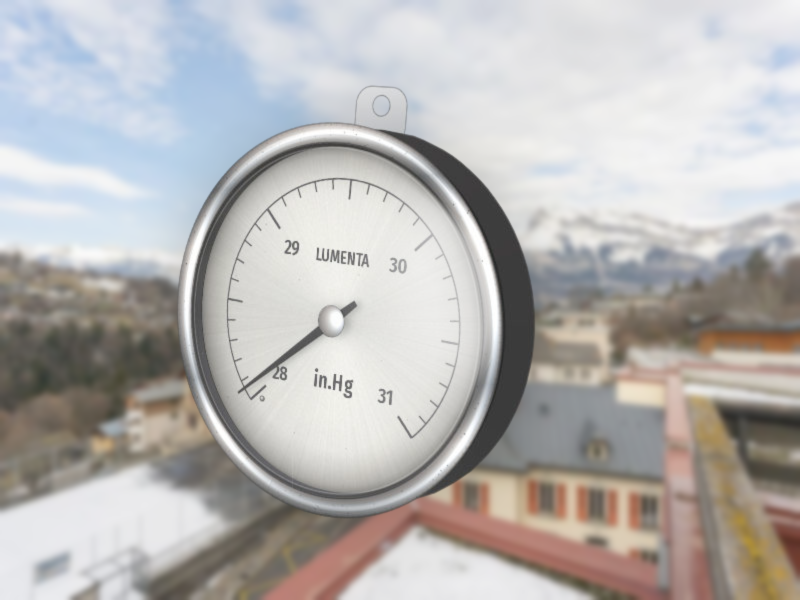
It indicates 28.05 inHg
